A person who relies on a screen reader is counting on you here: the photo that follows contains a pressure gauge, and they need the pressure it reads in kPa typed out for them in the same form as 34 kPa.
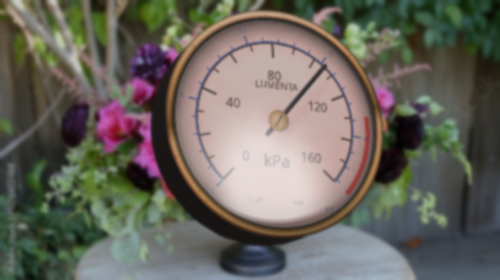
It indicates 105 kPa
